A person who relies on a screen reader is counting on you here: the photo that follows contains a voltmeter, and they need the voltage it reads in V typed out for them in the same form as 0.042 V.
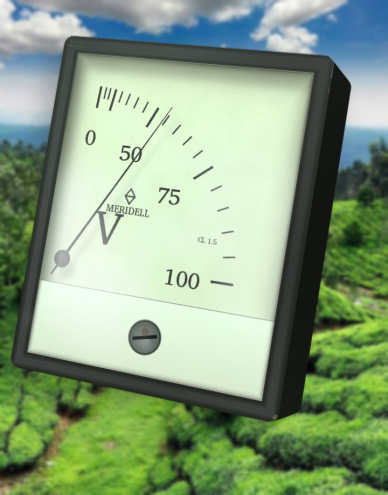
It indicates 55 V
